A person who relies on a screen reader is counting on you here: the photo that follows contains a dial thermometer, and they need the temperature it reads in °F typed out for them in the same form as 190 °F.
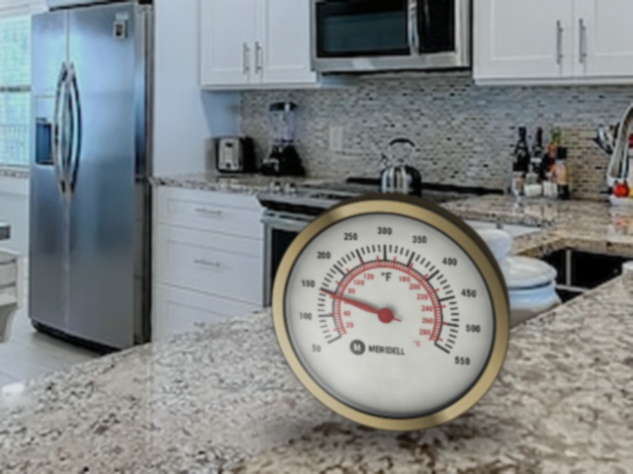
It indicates 150 °F
